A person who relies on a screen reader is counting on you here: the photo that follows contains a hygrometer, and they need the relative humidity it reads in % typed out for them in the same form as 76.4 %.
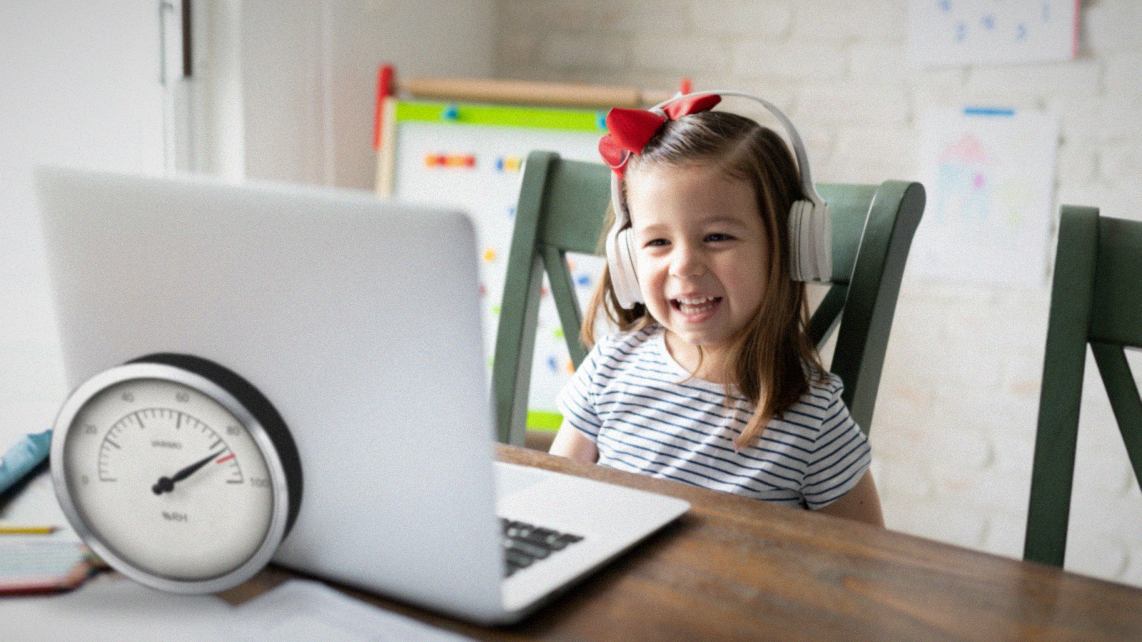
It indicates 84 %
